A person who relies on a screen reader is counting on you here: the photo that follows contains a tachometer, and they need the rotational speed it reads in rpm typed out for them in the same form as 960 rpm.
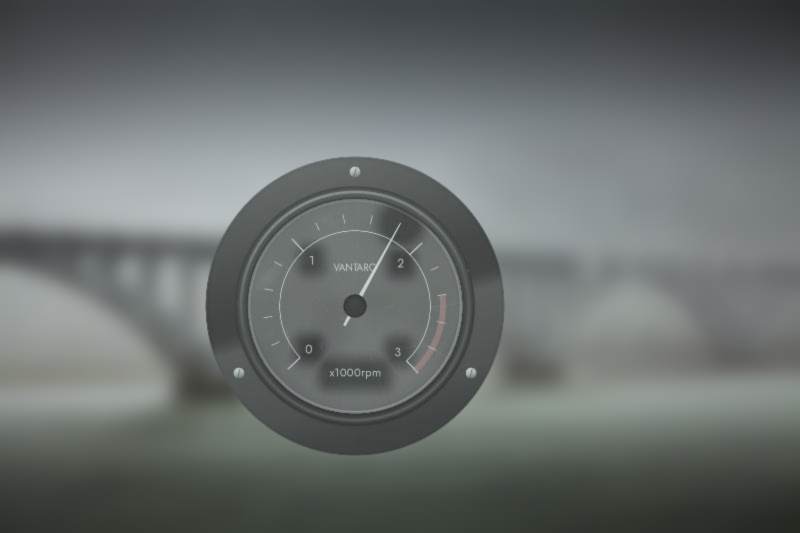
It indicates 1800 rpm
